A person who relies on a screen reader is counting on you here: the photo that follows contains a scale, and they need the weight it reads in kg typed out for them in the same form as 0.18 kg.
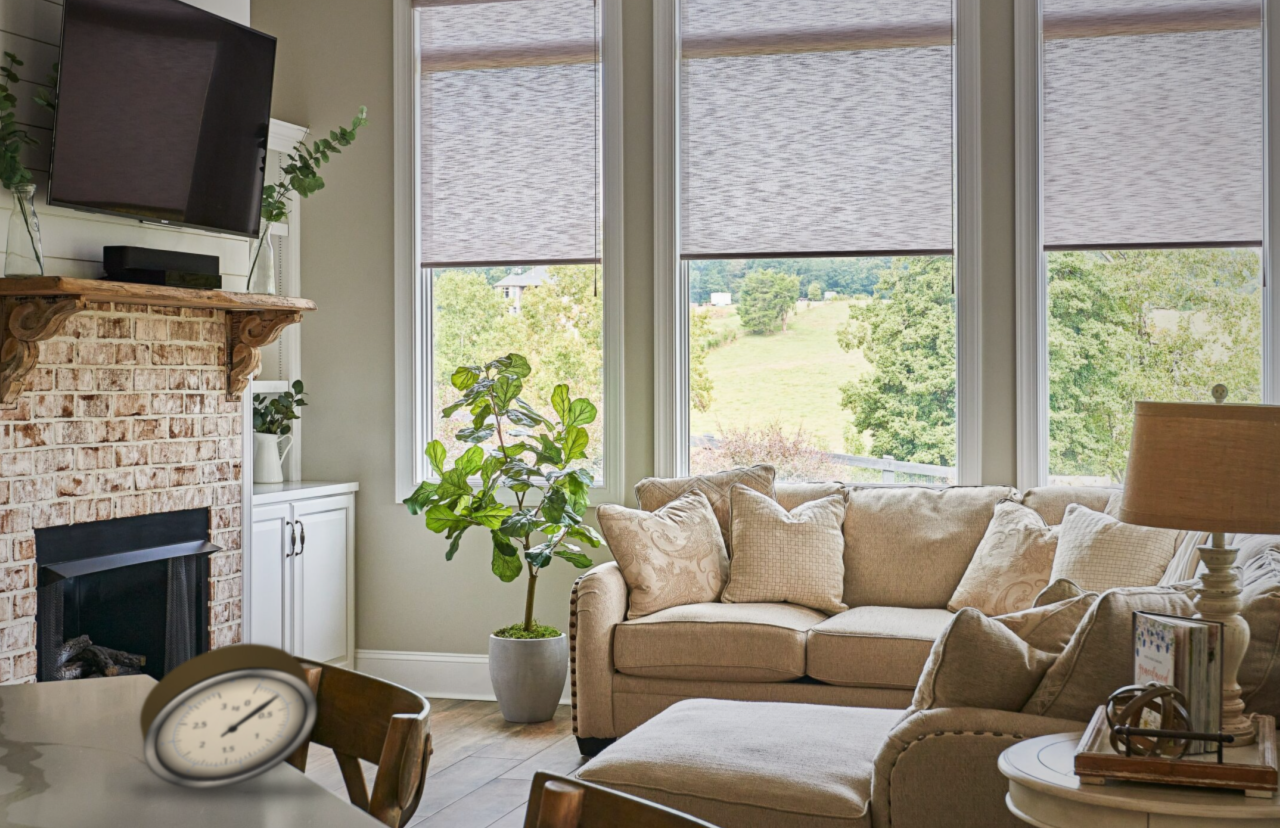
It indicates 0.25 kg
